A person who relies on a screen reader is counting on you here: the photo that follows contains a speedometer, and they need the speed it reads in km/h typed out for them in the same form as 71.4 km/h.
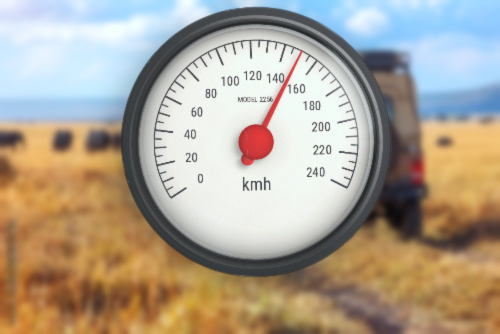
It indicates 150 km/h
